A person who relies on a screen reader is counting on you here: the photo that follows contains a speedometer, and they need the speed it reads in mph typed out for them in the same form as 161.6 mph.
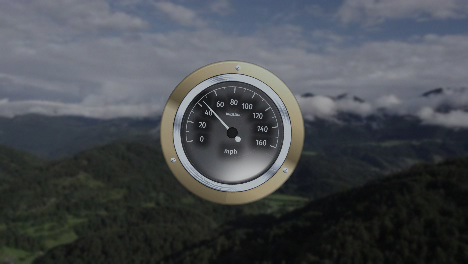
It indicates 45 mph
